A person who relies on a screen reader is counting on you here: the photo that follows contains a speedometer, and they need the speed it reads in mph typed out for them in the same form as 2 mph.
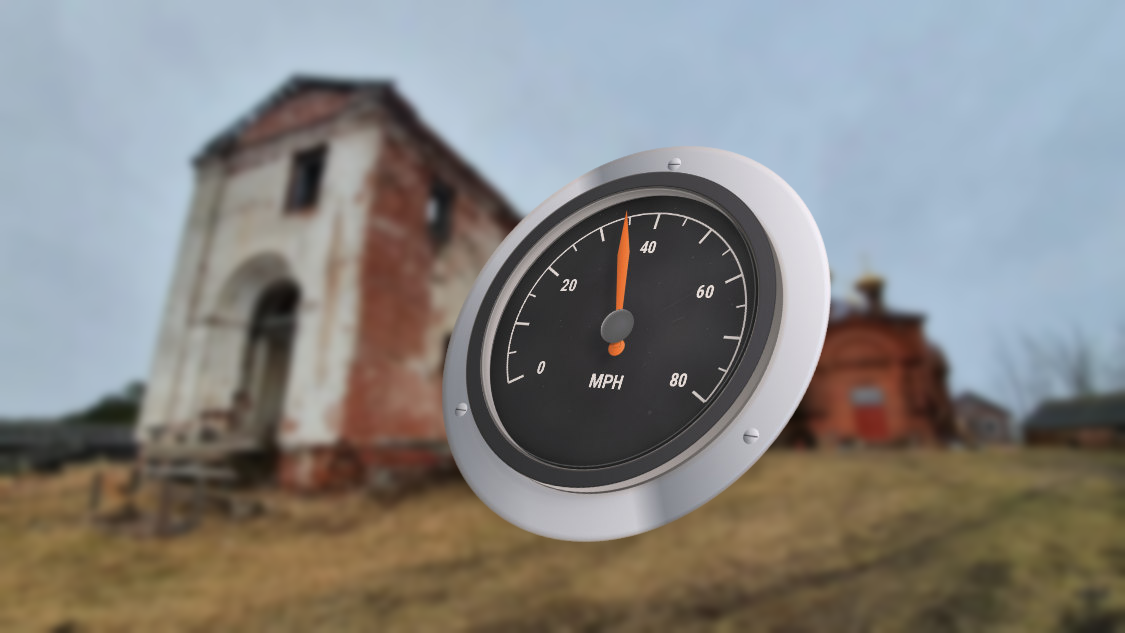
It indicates 35 mph
